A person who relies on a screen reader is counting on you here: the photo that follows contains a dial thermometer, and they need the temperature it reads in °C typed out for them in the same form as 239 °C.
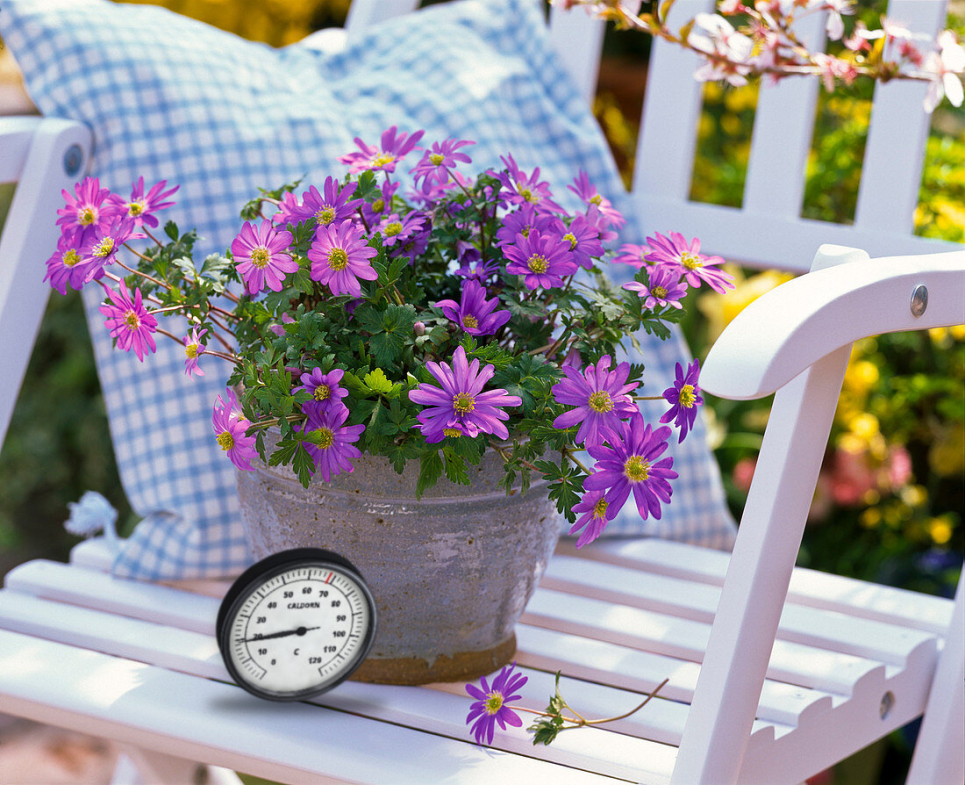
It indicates 20 °C
